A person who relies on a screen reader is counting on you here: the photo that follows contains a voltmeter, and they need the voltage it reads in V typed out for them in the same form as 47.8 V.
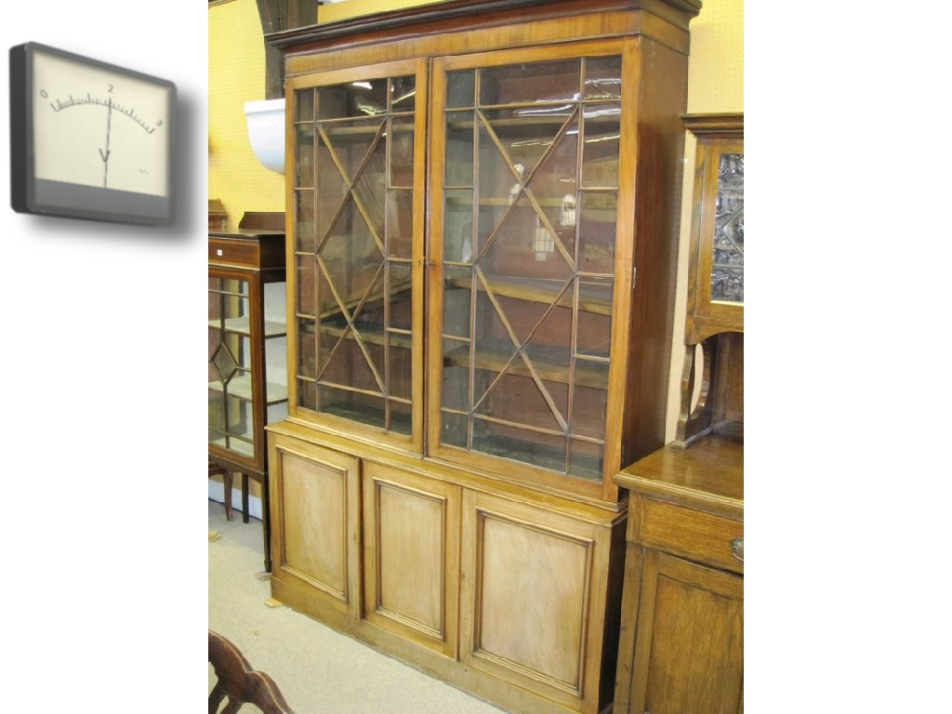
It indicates 2 V
